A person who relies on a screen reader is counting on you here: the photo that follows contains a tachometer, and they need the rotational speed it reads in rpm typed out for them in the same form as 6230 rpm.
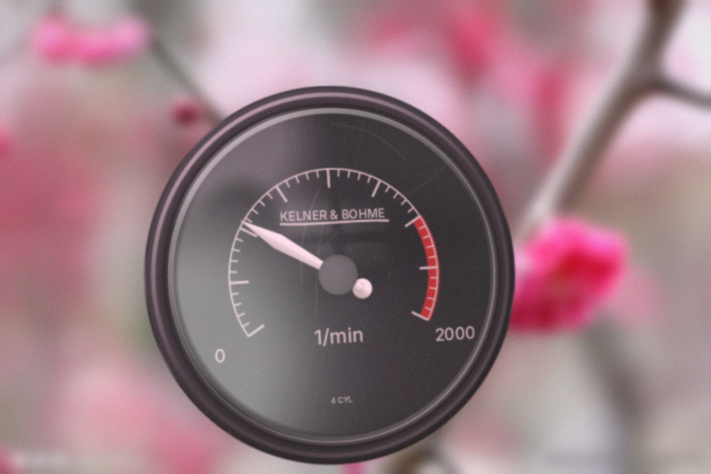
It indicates 525 rpm
